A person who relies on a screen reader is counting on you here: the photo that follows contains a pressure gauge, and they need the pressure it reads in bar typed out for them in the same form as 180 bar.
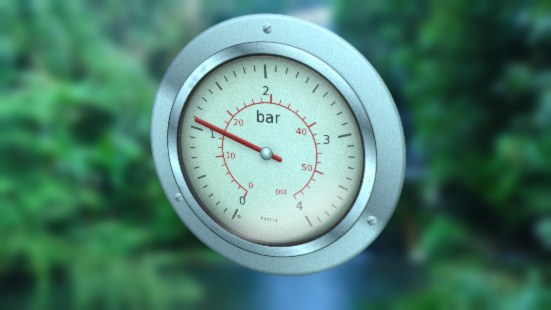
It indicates 1.1 bar
